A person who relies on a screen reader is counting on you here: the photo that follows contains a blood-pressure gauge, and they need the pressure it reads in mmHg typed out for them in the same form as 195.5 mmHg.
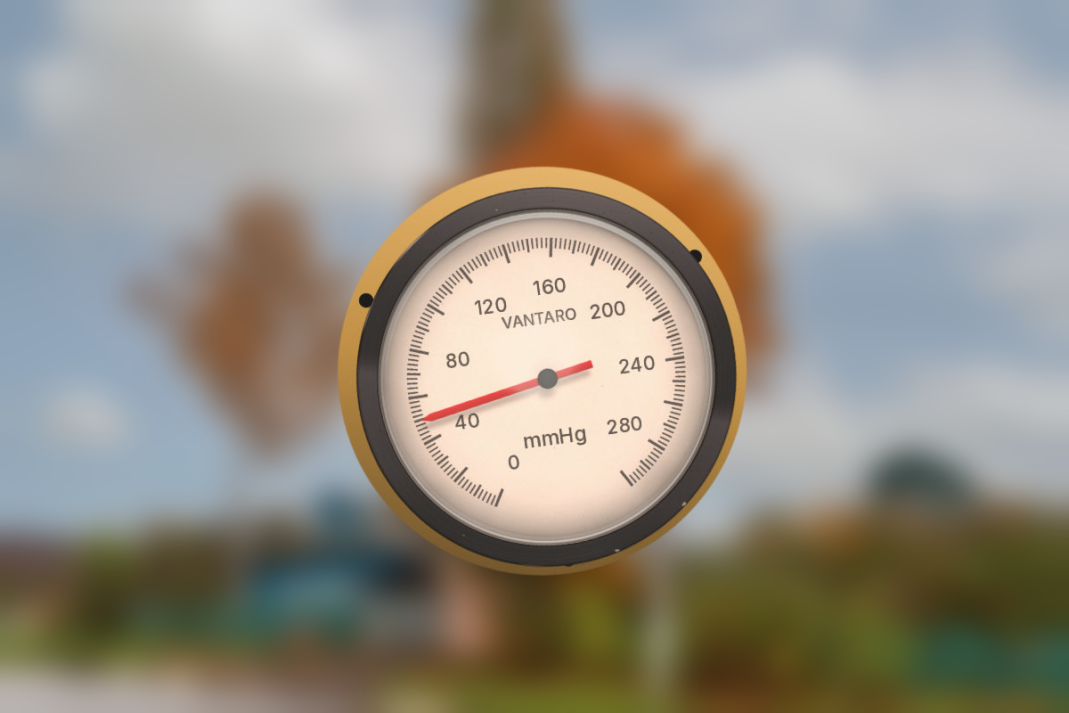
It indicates 50 mmHg
